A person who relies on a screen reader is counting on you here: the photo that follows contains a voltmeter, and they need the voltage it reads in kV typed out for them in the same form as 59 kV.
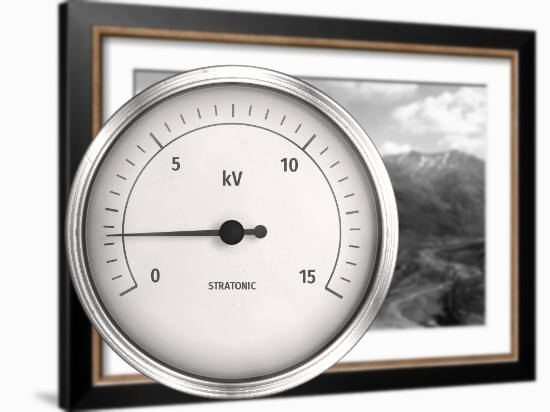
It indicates 1.75 kV
